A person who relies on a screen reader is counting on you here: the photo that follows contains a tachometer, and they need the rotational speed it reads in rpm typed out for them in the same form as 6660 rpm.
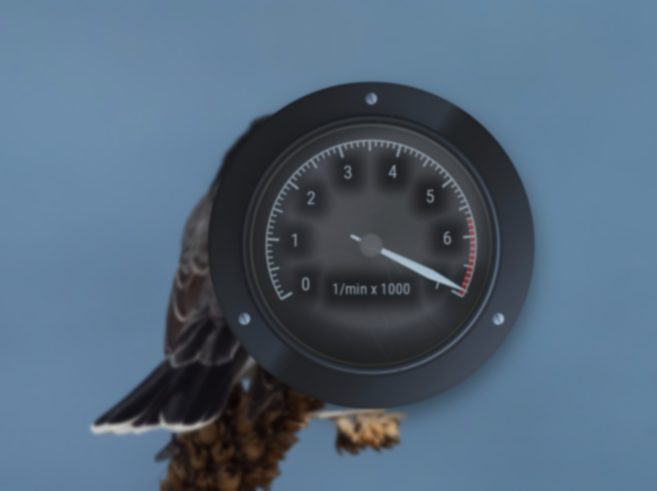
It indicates 6900 rpm
